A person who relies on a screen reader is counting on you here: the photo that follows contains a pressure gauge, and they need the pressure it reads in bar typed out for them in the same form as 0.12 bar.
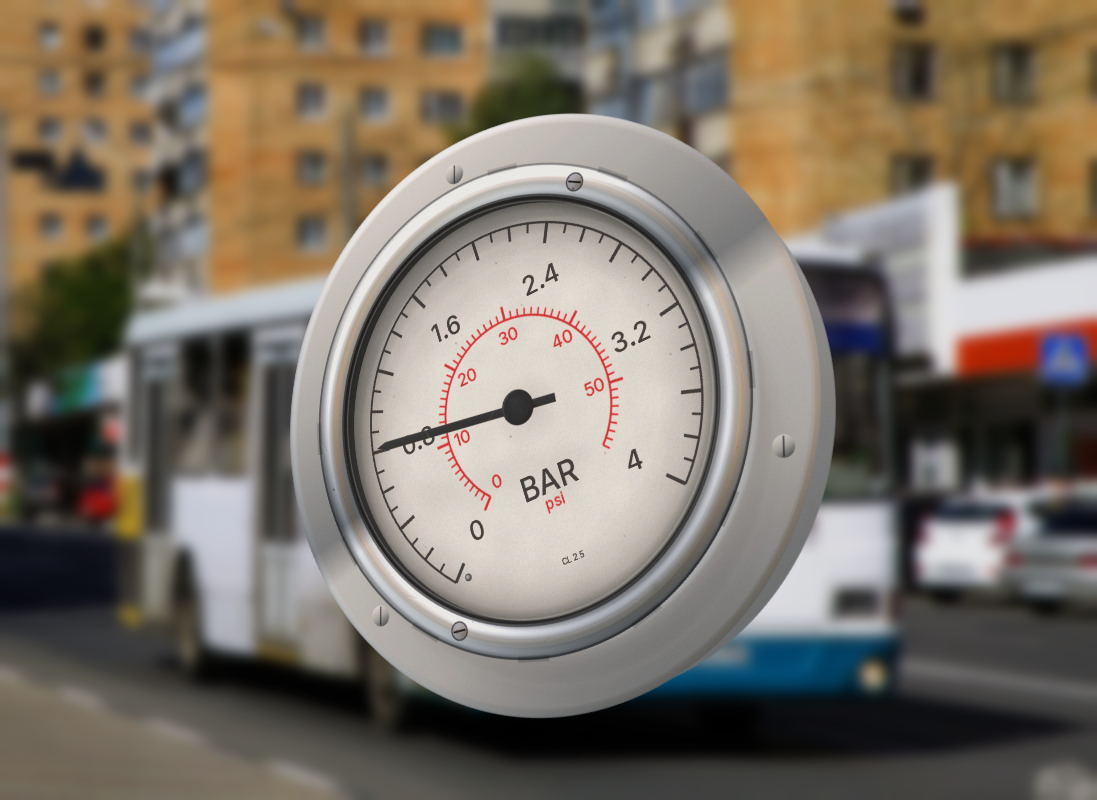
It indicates 0.8 bar
